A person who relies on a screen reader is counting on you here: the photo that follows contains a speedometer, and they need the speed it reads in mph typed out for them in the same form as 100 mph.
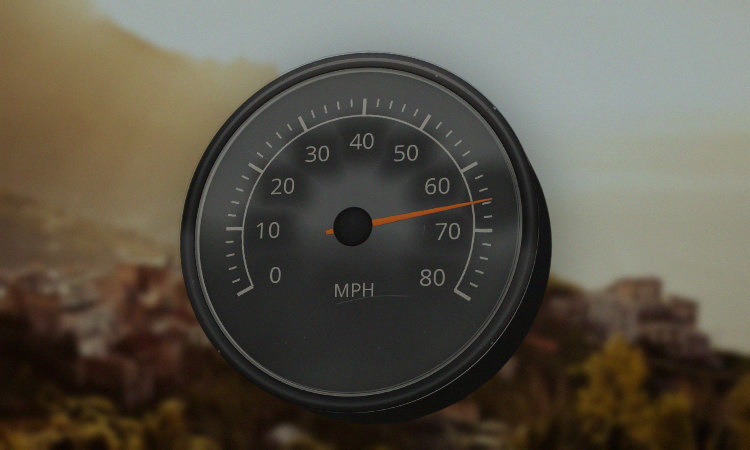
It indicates 66 mph
